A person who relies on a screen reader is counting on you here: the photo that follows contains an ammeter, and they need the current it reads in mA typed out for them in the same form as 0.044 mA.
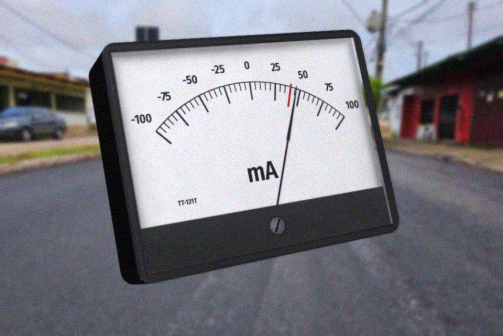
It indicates 45 mA
